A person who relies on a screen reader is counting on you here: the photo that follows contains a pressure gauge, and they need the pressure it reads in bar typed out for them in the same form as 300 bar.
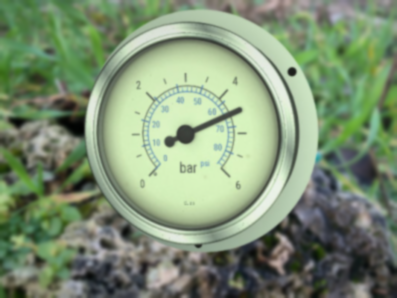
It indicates 4.5 bar
